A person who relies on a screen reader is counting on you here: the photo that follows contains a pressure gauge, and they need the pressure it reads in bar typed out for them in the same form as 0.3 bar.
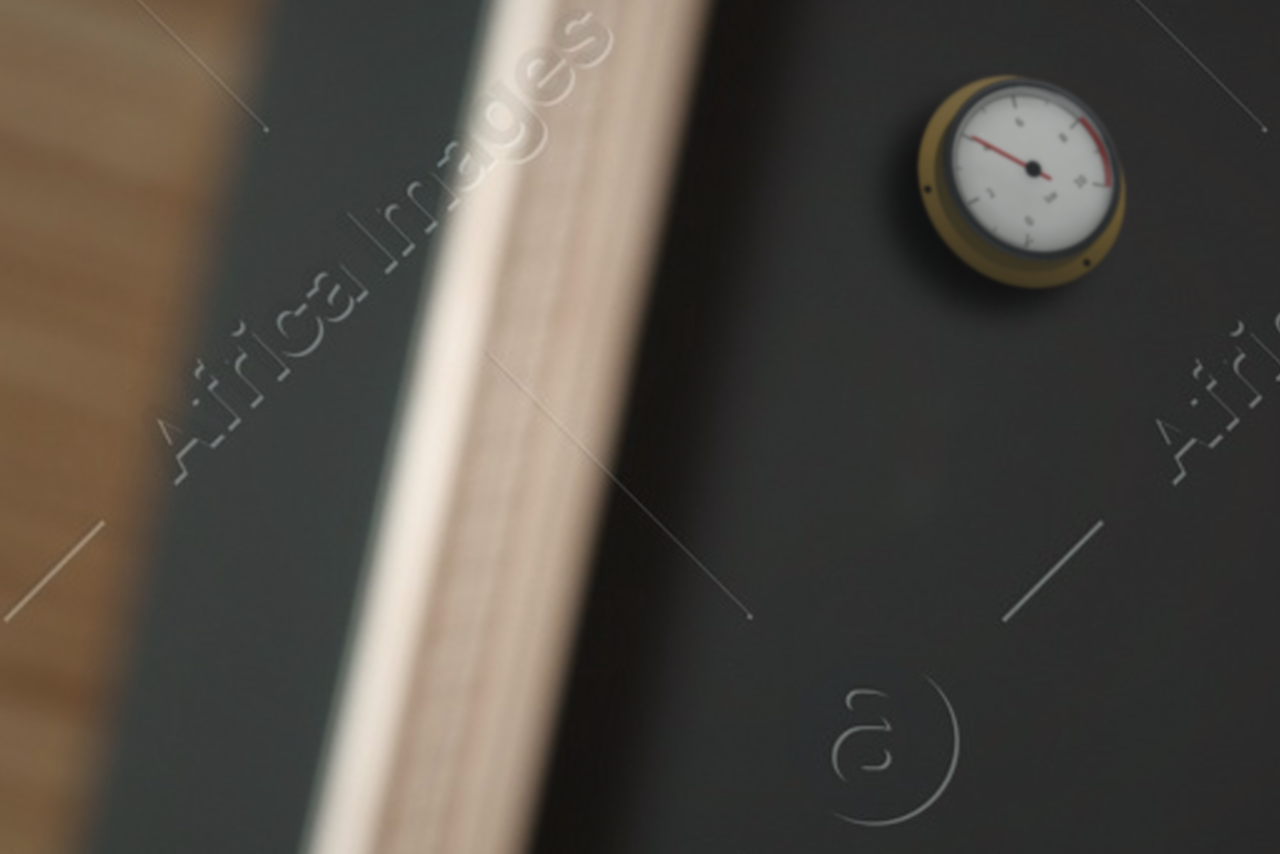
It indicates 4 bar
